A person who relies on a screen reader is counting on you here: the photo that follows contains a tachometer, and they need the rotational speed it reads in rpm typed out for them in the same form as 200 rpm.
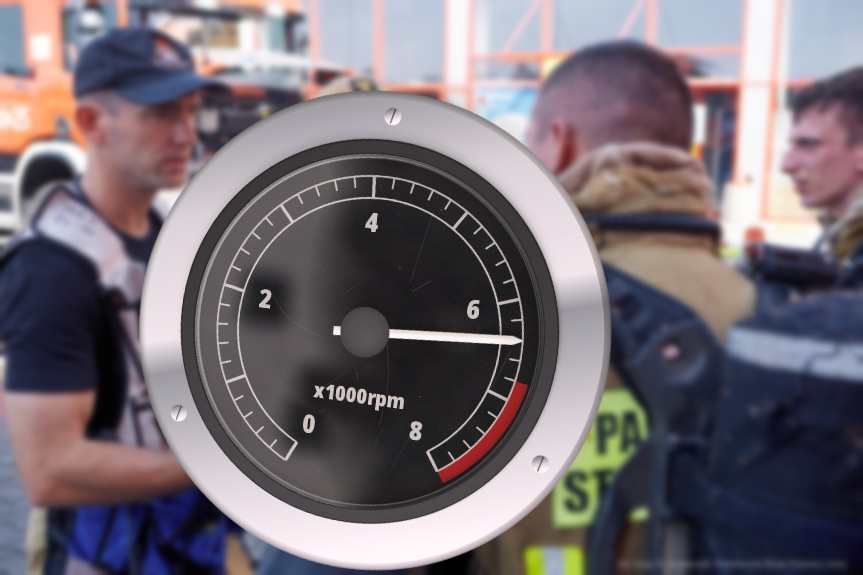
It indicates 6400 rpm
